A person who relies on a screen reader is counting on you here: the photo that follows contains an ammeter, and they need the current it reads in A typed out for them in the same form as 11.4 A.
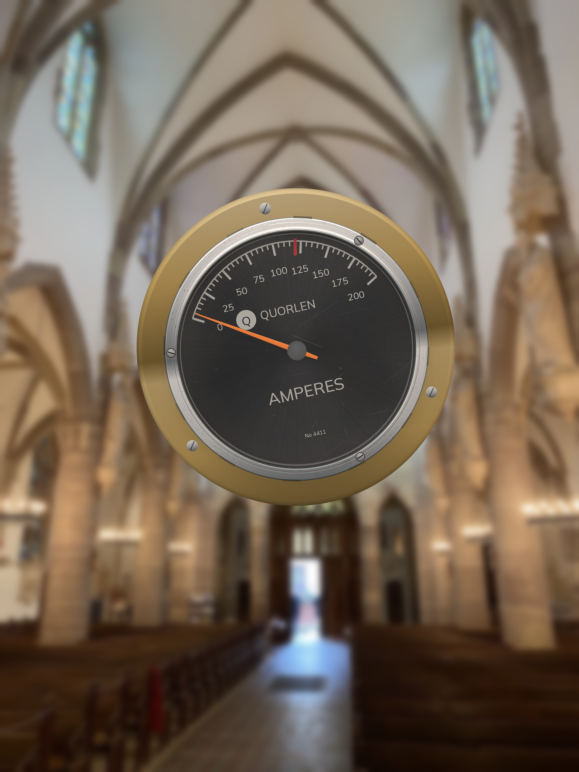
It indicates 5 A
